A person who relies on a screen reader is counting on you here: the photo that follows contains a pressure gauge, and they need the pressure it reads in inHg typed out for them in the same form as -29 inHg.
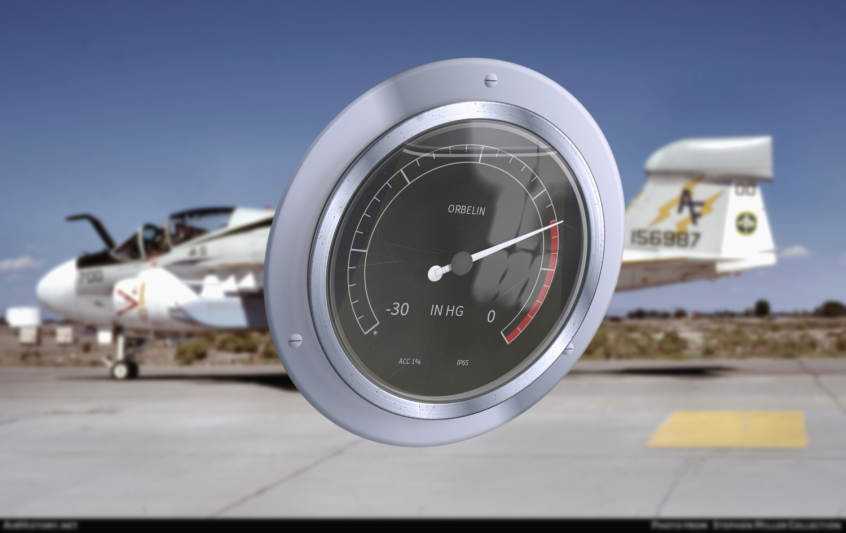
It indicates -8 inHg
